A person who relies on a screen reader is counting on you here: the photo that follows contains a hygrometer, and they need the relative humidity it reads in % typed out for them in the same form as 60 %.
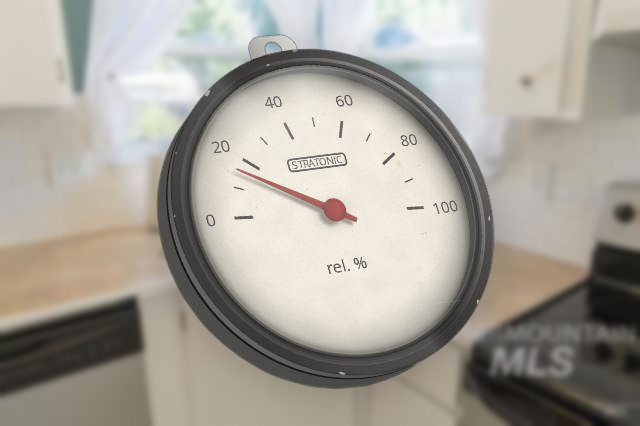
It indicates 15 %
